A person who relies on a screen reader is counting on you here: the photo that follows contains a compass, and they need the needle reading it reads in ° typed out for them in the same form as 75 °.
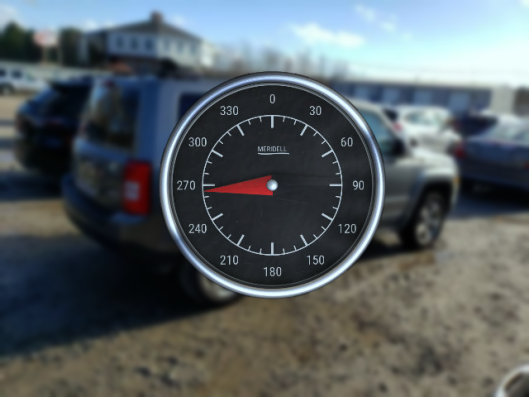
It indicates 265 °
